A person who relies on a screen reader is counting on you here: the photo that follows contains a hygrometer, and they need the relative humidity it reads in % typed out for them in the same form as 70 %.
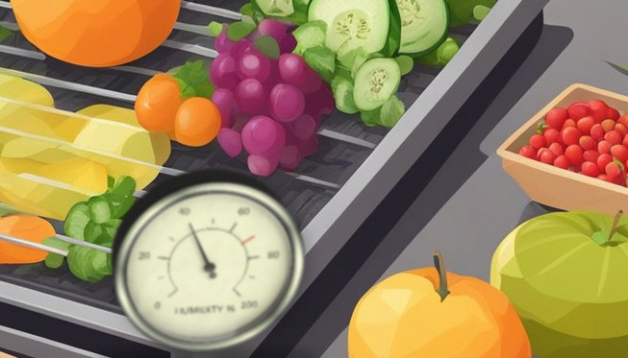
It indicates 40 %
